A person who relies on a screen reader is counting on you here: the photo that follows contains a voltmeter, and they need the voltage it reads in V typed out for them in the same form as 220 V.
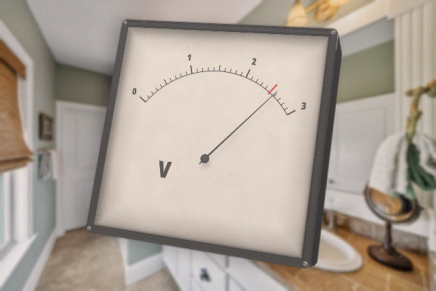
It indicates 2.6 V
